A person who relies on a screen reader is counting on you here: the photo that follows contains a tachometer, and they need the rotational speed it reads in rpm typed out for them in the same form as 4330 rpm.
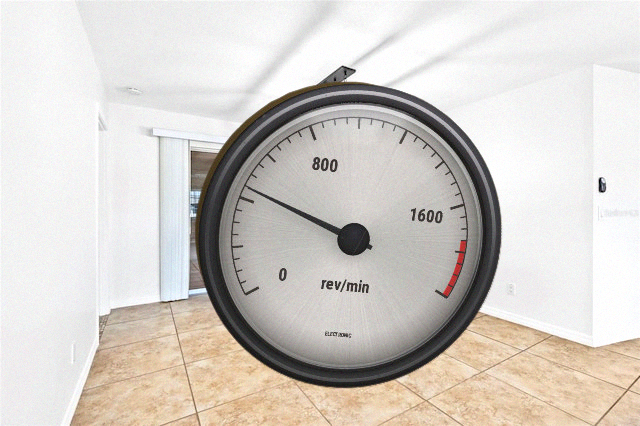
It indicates 450 rpm
